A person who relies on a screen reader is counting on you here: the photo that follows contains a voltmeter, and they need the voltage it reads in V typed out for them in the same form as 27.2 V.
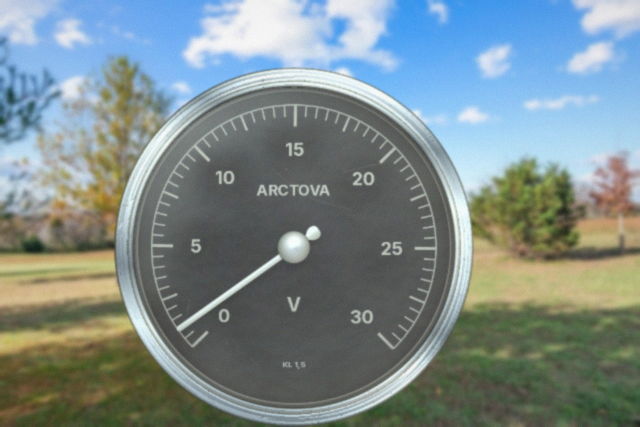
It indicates 1 V
